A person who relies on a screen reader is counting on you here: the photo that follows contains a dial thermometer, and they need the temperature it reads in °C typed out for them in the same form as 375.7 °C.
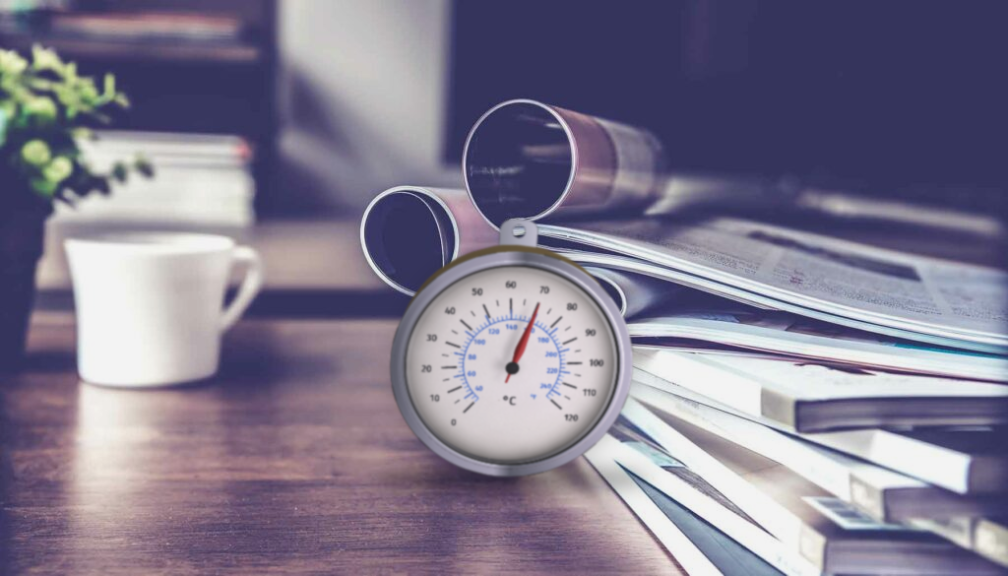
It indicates 70 °C
